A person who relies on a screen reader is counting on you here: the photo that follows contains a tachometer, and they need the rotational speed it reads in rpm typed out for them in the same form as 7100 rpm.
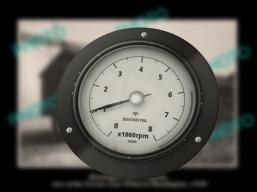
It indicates 1000 rpm
